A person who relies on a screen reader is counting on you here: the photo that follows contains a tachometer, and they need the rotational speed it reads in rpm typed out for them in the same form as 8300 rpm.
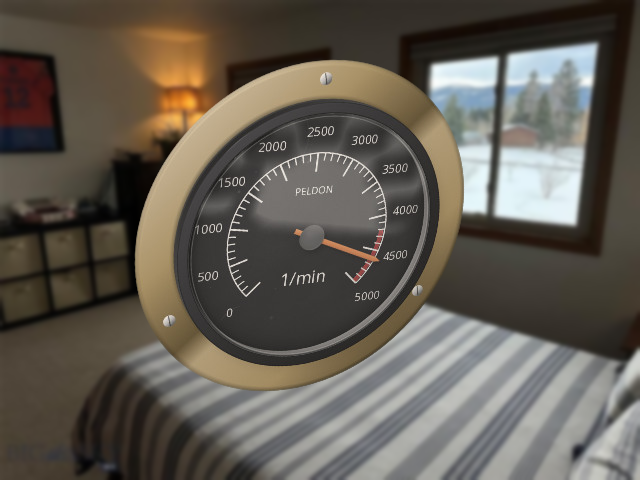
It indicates 4600 rpm
